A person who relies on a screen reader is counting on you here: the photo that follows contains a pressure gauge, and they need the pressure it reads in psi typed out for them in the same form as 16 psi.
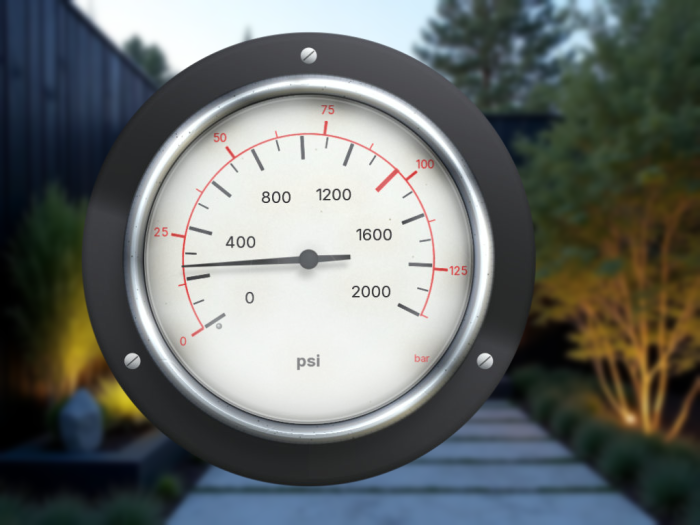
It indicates 250 psi
